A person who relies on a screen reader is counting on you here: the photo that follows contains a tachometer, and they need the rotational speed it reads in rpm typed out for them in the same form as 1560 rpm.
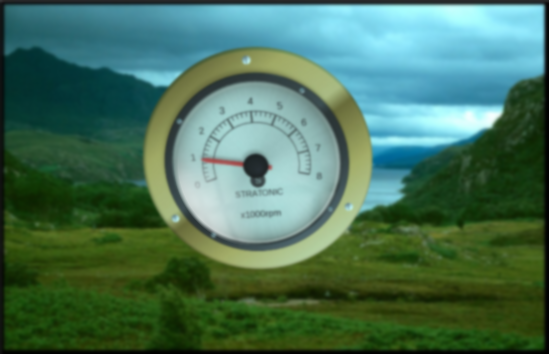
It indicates 1000 rpm
